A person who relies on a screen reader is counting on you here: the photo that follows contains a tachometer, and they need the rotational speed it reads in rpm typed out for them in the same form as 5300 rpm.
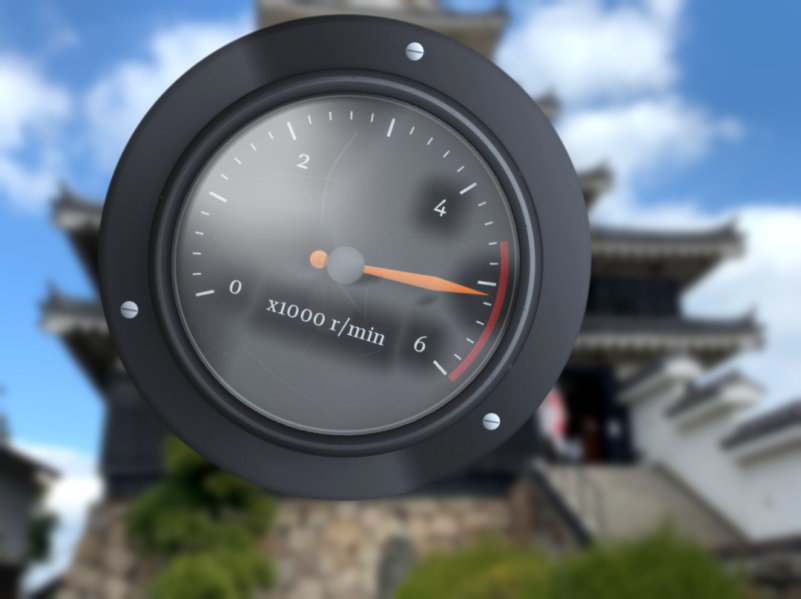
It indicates 5100 rpm
